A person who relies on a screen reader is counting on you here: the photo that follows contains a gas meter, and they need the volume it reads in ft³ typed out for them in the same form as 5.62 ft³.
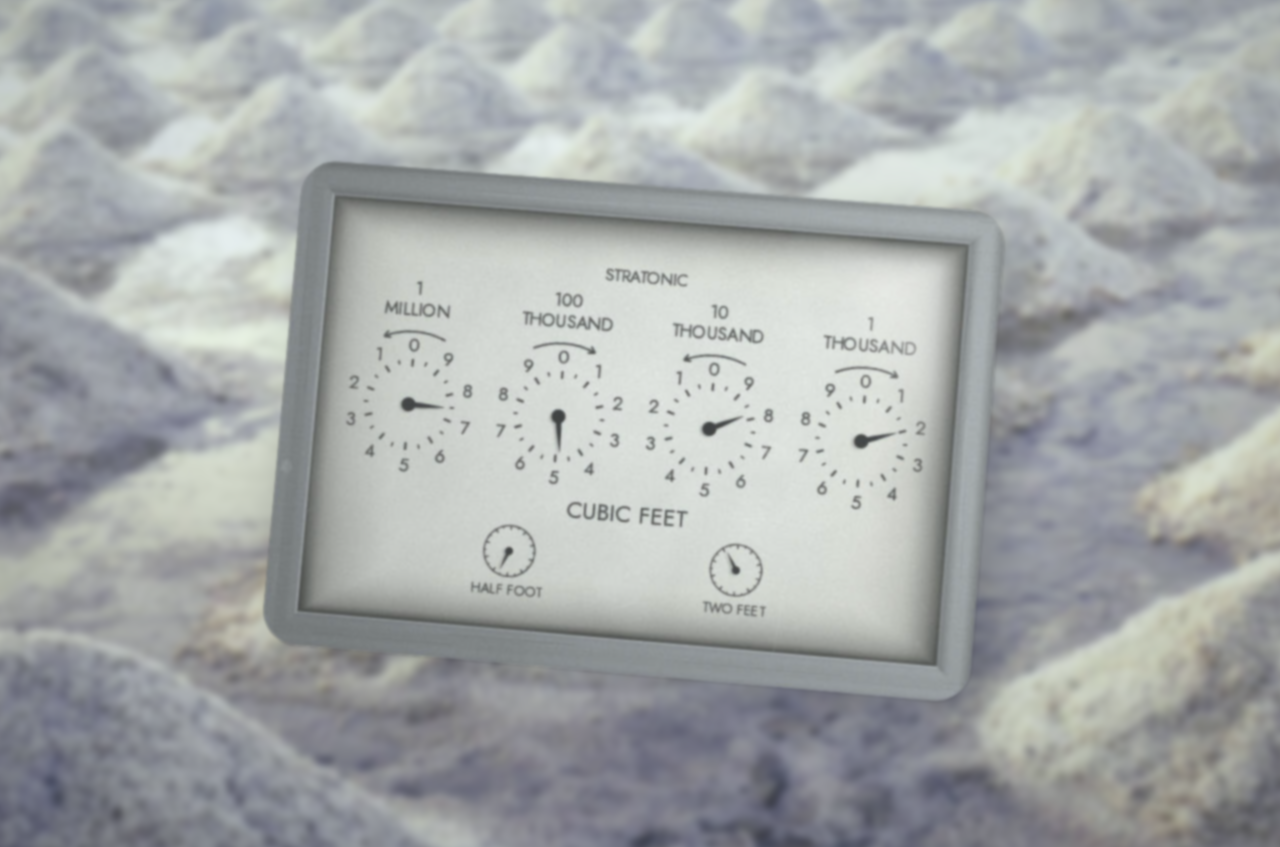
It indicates 748200 ft³
